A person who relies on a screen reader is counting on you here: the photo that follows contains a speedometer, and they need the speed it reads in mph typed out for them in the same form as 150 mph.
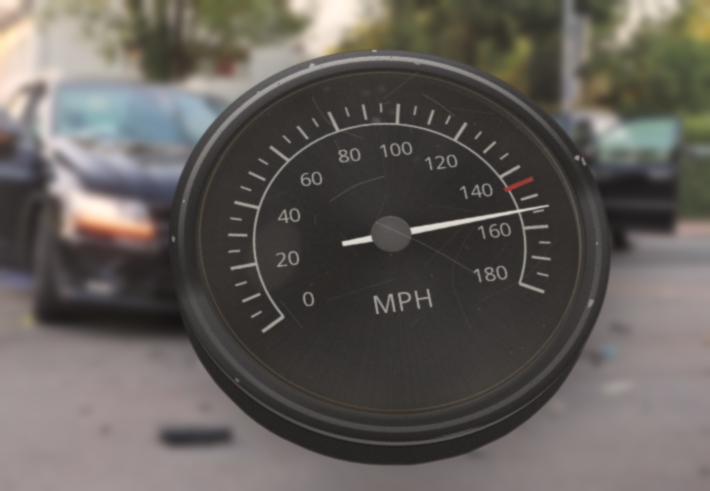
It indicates 155 mph
